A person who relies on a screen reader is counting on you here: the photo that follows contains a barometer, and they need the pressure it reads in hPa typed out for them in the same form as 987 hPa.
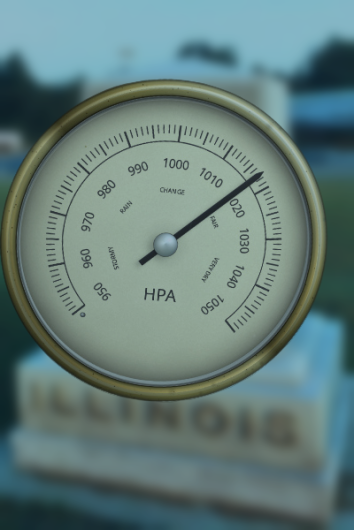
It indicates 1017 hPa
